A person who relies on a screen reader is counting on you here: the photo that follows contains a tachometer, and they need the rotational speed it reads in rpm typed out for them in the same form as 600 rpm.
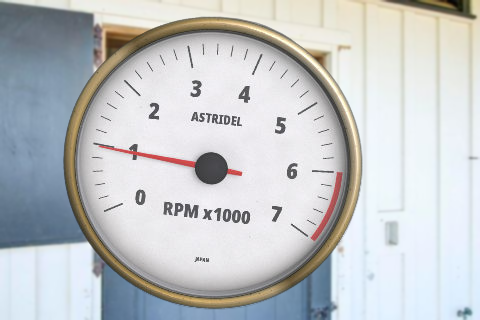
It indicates 1000 rpm
